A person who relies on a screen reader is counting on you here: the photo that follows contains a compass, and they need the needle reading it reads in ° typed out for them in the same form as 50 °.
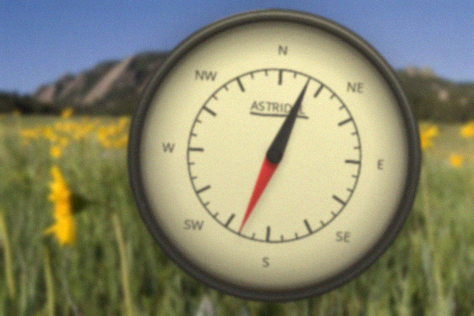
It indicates 200 °
